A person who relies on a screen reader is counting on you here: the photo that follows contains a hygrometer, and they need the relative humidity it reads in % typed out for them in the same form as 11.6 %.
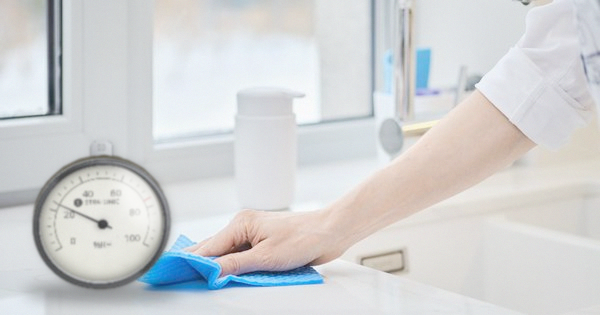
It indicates 24 %
